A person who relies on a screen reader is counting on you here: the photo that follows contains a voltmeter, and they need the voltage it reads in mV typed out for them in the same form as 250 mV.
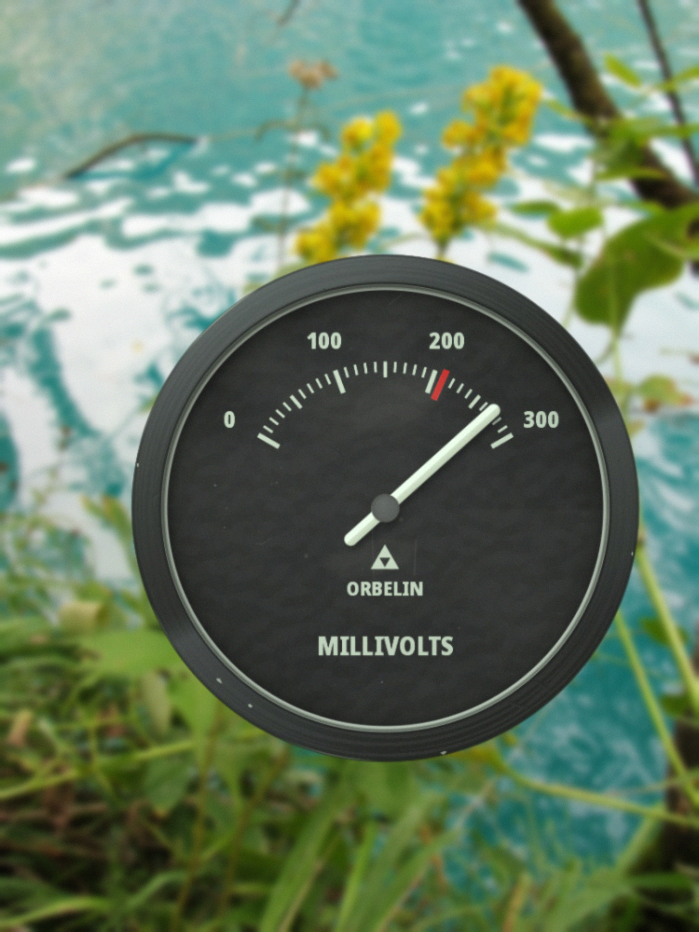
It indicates 270 mV
